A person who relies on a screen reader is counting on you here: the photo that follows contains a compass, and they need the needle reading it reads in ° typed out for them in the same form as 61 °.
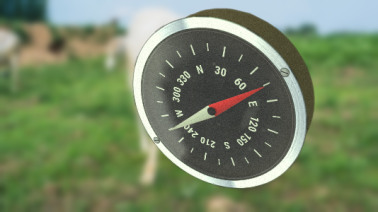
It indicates 75 °
